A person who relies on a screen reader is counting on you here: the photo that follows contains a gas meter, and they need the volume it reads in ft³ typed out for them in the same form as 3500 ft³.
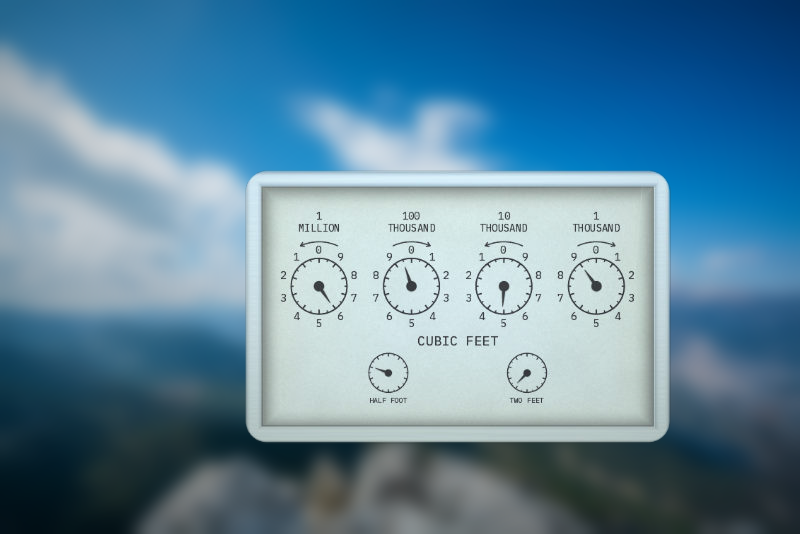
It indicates 594900 ft³
